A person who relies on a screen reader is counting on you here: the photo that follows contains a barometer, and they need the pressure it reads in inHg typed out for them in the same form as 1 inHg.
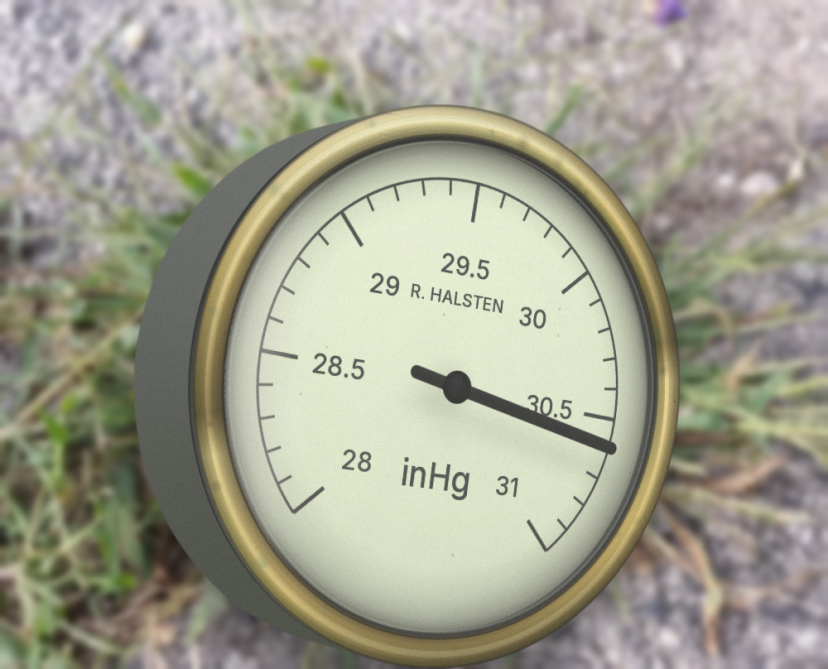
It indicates 30.6 inHg
